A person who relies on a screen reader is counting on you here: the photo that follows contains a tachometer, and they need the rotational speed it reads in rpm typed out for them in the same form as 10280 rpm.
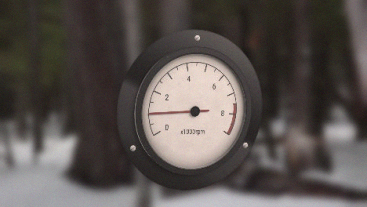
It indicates 1000 rpm
